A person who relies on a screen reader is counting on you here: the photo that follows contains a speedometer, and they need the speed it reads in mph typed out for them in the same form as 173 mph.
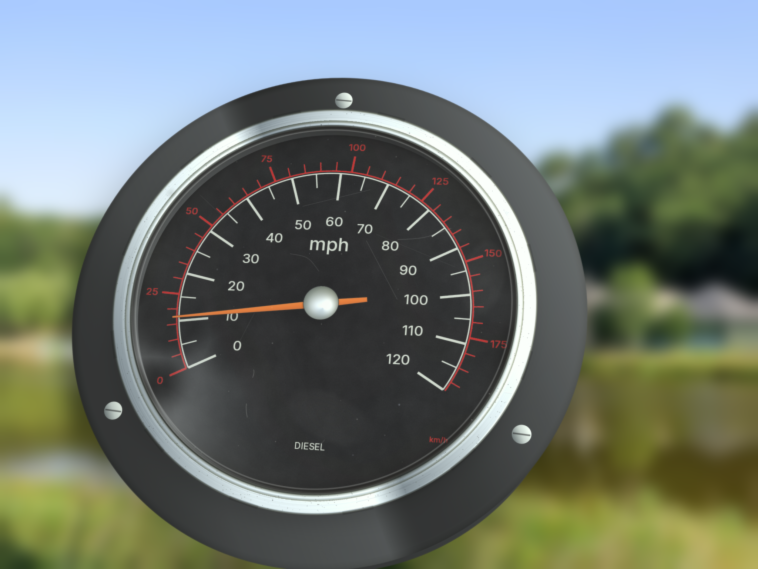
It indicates 10 mph
